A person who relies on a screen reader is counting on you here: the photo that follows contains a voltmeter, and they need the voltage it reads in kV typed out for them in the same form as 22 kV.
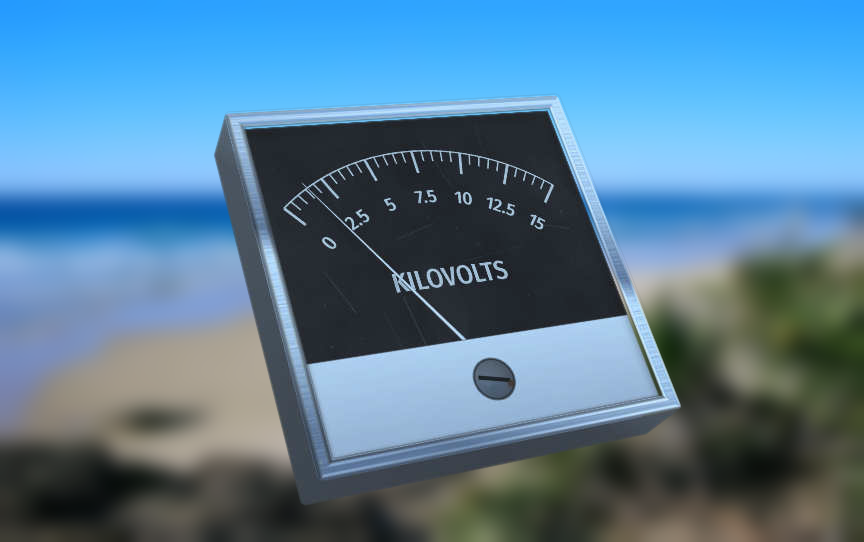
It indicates 1.5 kV
